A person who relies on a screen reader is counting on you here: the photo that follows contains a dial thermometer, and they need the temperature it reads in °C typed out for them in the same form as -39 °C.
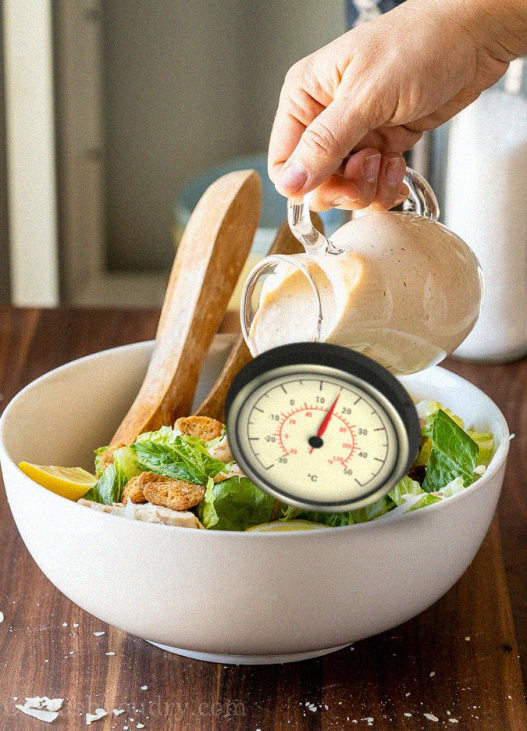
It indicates 15 °C
